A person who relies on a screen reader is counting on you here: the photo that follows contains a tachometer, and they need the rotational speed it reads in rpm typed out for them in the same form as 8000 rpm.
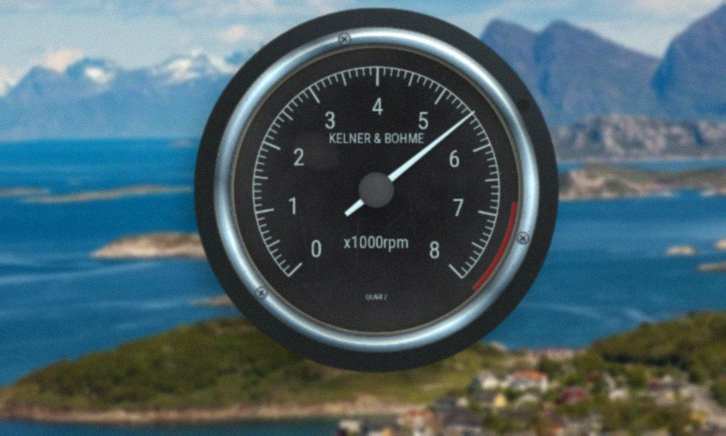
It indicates 5500 rpm
